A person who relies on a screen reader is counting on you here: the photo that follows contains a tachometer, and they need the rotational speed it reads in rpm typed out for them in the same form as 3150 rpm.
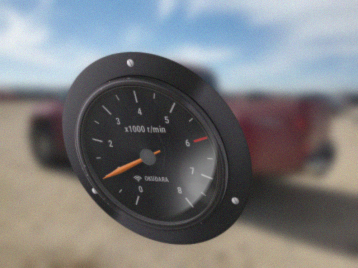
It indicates 1000 rpm
